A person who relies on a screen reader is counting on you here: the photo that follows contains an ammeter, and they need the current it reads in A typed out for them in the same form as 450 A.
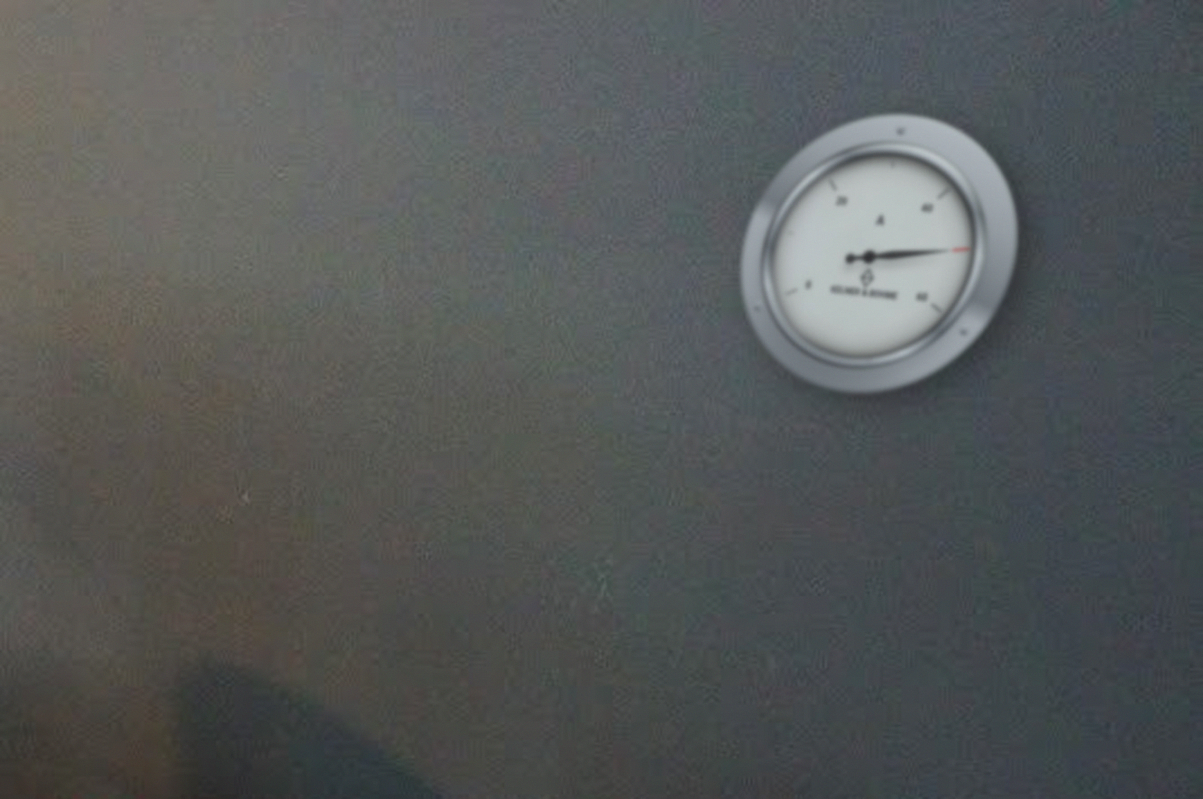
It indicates 50 A
